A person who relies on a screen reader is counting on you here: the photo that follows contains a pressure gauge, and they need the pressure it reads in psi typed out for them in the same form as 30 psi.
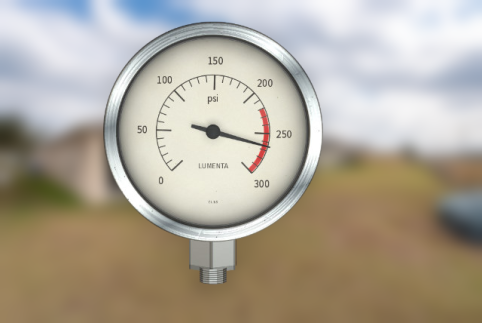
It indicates 265 psi
